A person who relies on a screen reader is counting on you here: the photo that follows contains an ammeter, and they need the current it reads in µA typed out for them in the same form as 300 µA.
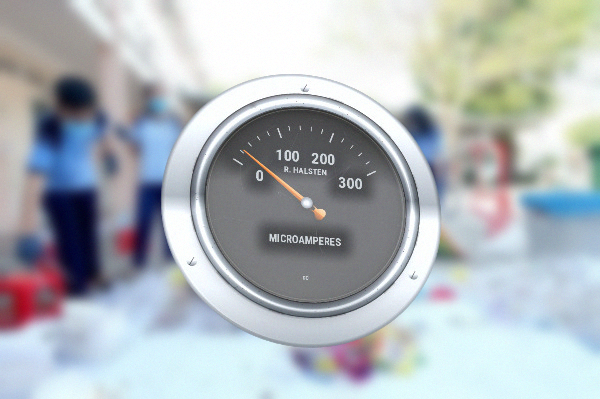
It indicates 20 µA
